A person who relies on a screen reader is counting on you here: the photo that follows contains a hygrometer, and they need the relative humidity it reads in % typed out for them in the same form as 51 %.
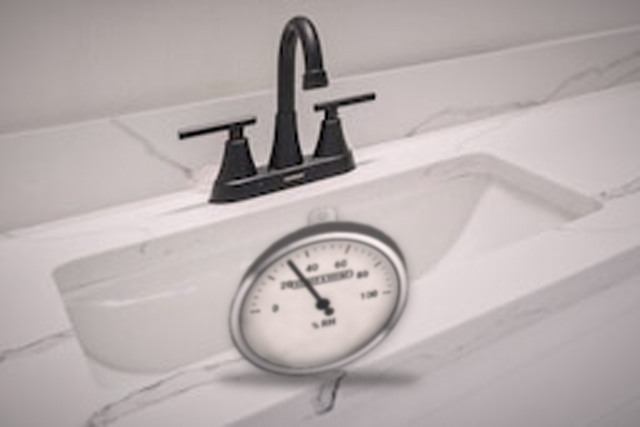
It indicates 32 %
